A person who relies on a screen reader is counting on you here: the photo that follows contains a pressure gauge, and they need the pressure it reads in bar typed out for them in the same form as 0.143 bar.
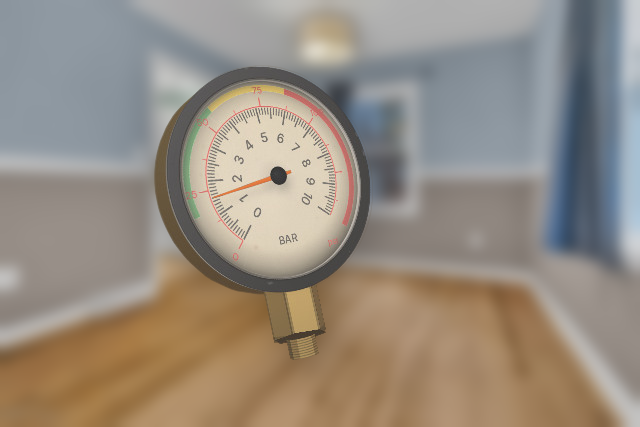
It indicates 1.5 bar
